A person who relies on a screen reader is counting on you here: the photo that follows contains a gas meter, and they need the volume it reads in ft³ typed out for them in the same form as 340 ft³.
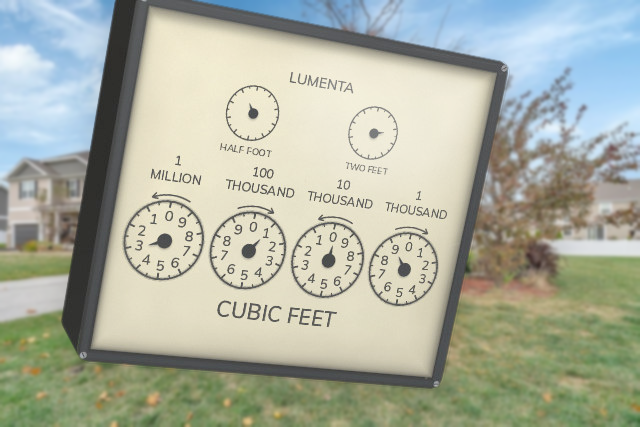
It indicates 309900 ft³
